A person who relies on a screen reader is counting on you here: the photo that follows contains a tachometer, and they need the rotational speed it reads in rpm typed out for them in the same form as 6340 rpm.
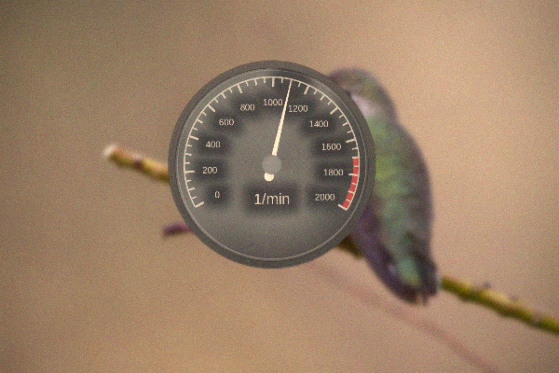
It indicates 1100 rpm
